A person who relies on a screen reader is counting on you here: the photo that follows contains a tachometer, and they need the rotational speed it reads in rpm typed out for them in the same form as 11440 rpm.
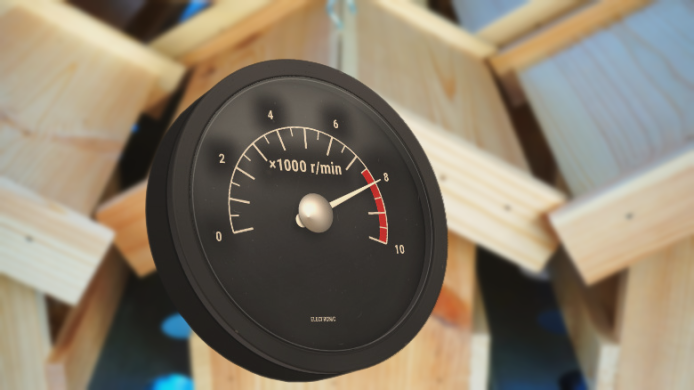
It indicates 8000 rpm
